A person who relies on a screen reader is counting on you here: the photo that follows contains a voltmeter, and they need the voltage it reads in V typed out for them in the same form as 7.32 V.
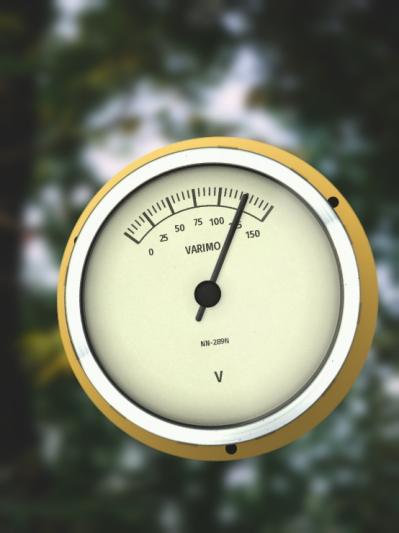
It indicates 125 V
